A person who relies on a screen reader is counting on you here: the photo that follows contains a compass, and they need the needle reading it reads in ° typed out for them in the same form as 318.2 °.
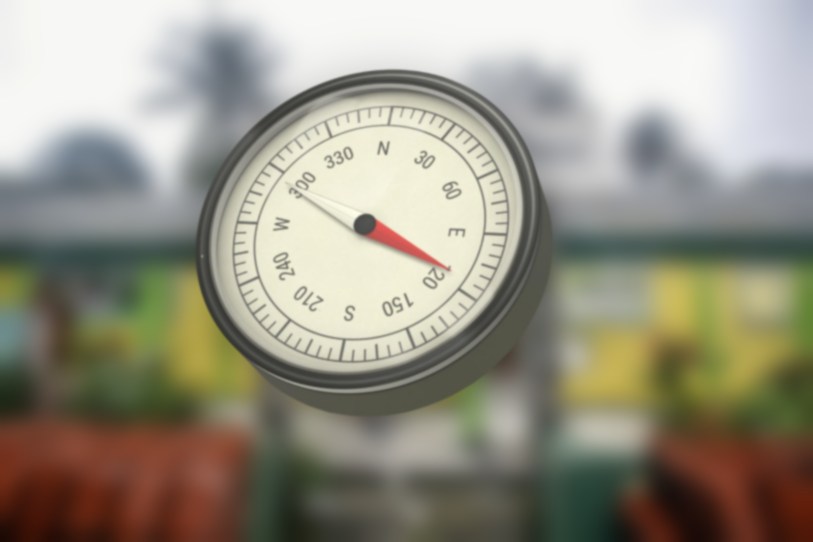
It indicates 115 °
